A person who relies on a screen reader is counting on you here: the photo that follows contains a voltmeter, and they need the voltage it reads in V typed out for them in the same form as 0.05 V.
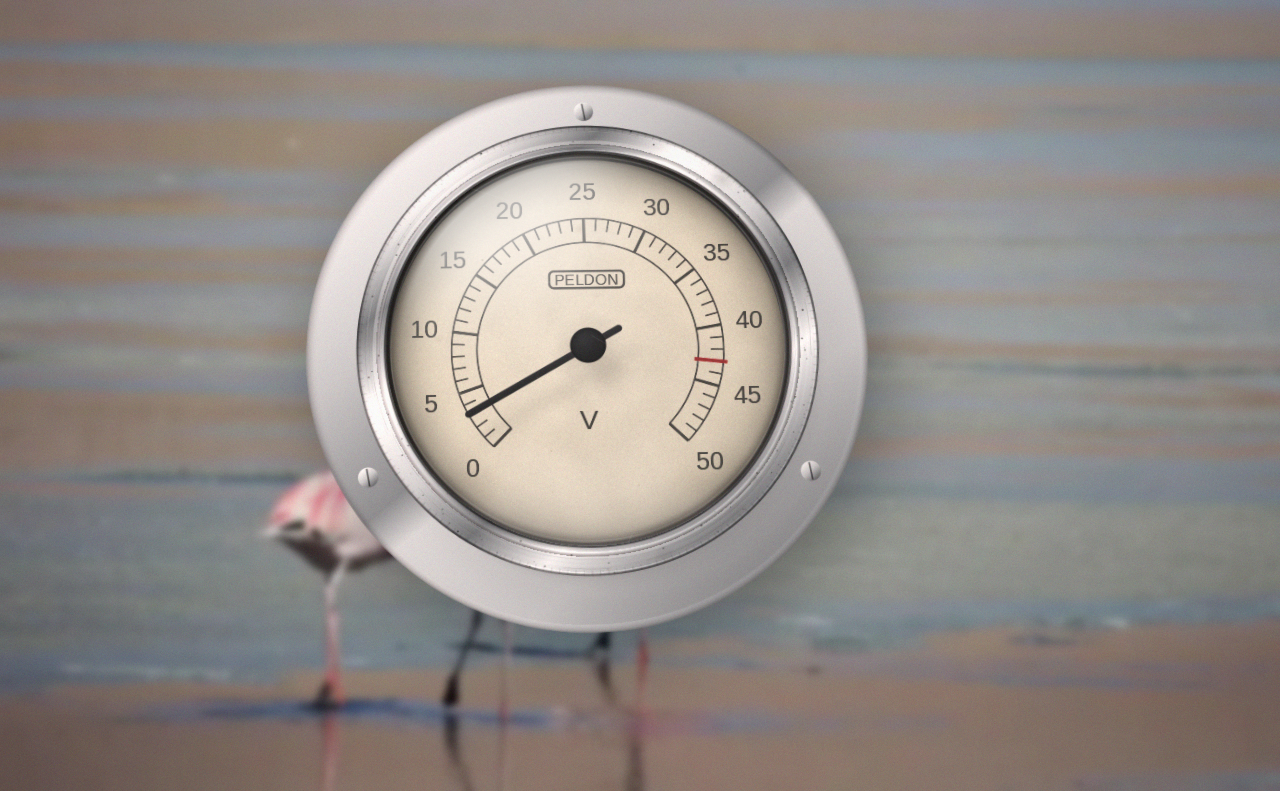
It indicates 3 V
